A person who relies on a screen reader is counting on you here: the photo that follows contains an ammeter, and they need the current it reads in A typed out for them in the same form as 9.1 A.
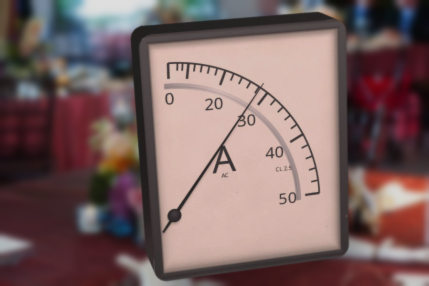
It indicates 28 A
